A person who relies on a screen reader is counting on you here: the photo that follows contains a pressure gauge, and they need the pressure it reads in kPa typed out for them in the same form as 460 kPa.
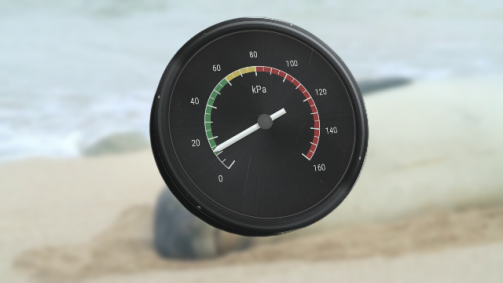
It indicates 12.5 kPa
